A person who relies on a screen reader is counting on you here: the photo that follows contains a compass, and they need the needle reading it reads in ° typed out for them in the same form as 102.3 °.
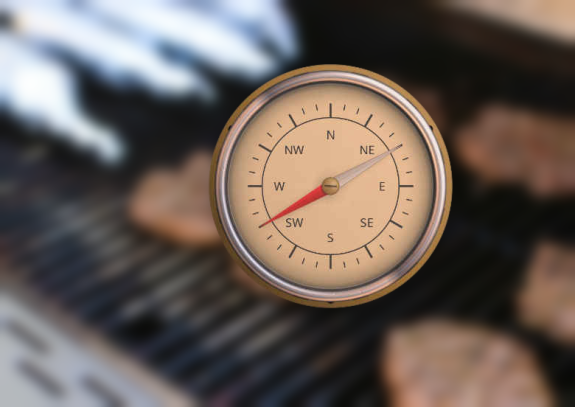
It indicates 240 °
